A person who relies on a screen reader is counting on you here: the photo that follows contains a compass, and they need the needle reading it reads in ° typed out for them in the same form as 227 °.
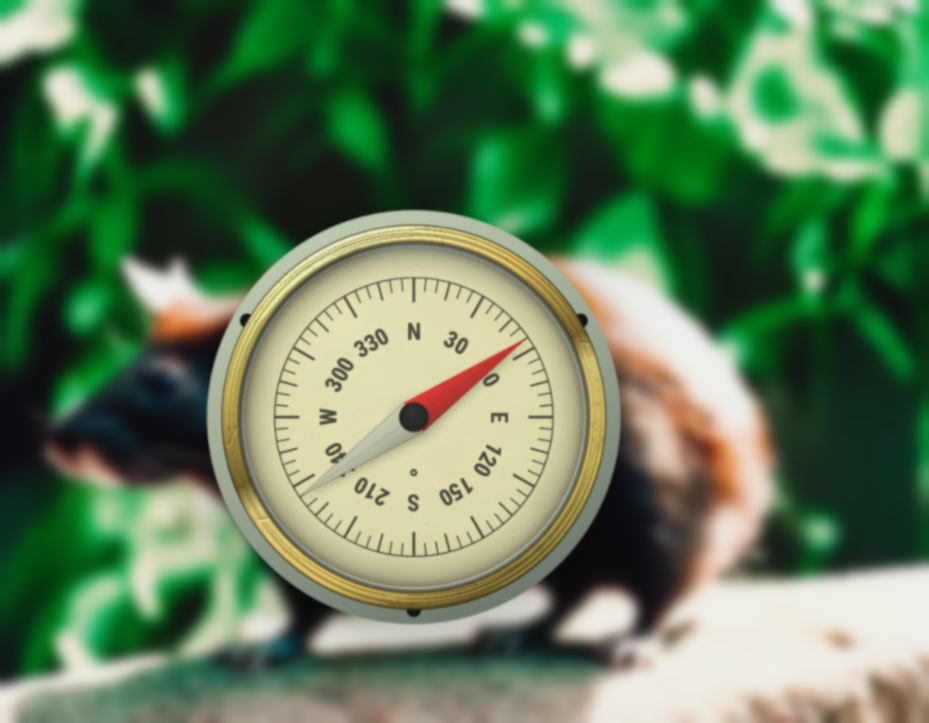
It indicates 55 °
